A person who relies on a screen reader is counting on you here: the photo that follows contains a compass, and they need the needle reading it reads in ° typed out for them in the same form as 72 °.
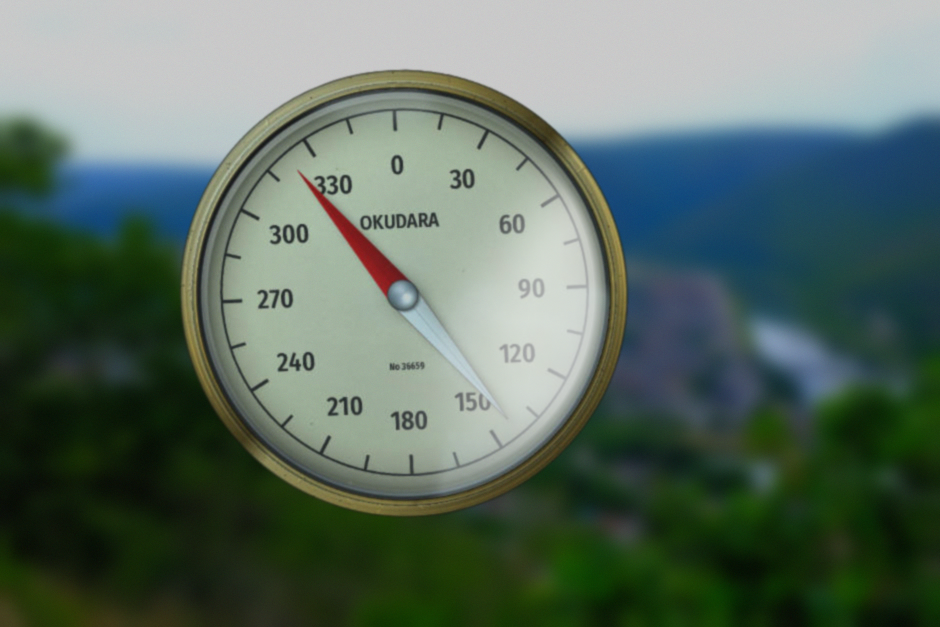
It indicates 322.5 °
